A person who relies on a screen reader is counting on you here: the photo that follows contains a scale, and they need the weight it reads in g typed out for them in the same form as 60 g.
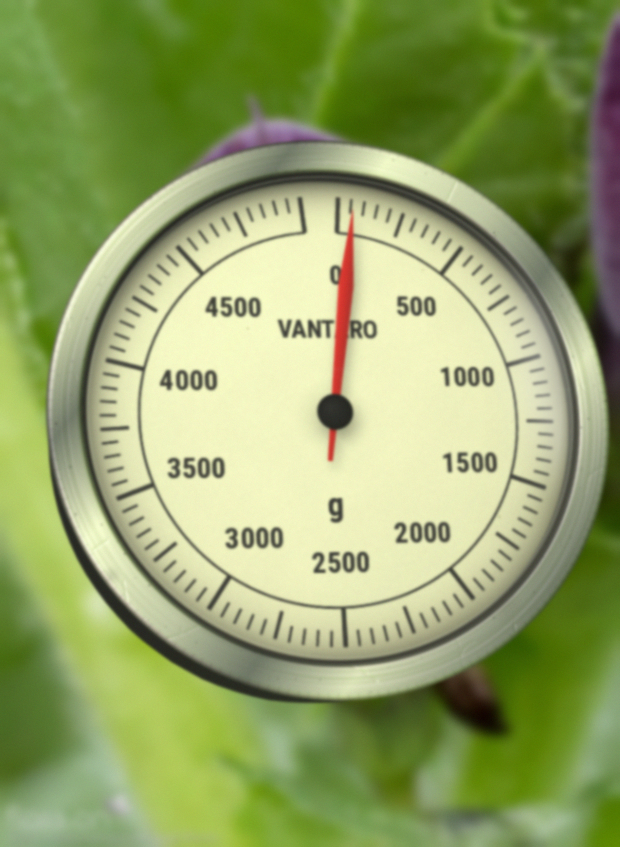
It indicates 50 g
